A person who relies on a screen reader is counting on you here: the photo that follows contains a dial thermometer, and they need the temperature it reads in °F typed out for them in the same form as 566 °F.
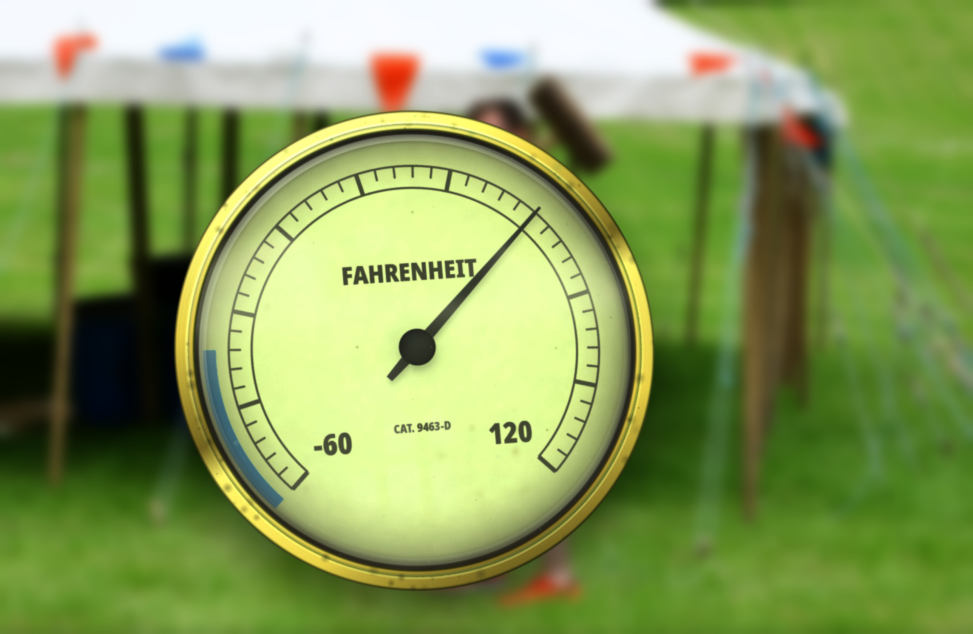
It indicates 60 °F
